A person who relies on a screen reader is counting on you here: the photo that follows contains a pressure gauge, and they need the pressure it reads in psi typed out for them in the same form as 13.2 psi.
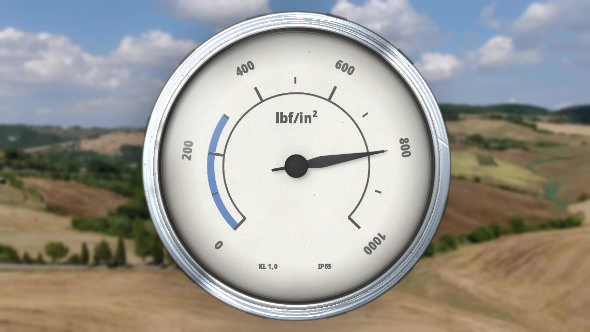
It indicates 800 psi
